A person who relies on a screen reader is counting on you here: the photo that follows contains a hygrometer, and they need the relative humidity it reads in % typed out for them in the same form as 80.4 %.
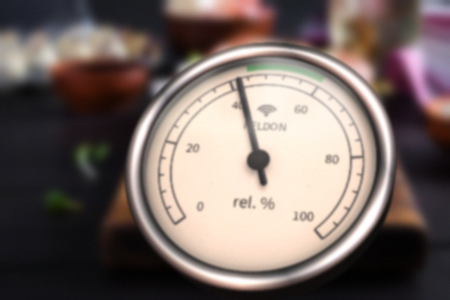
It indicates 42 %
